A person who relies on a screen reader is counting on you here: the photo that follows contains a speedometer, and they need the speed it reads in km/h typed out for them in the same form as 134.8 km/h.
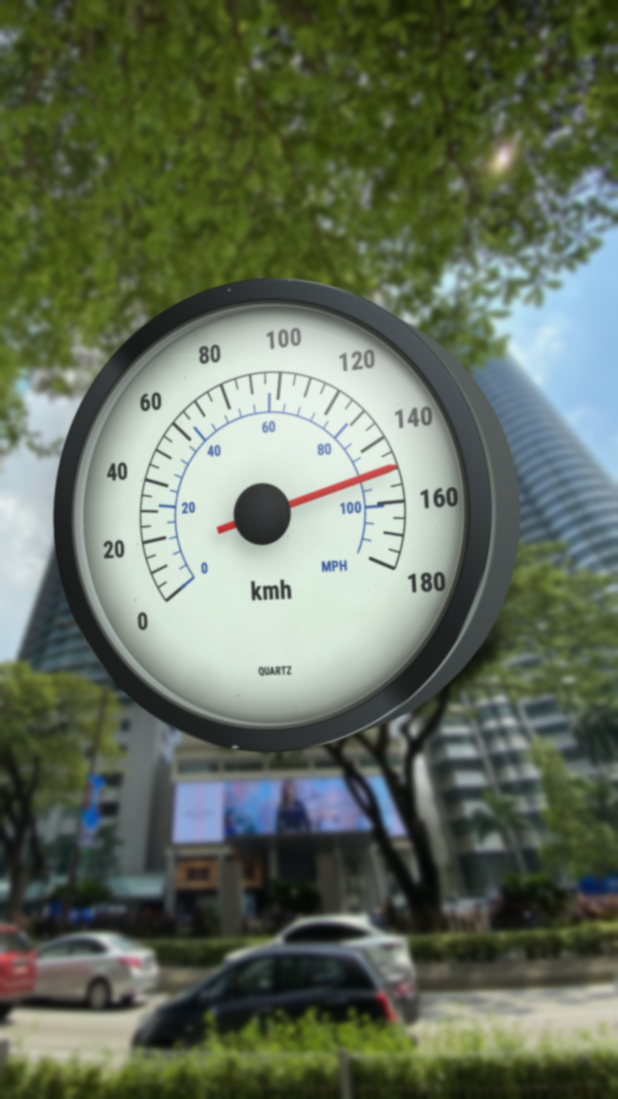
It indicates 150 km/h
